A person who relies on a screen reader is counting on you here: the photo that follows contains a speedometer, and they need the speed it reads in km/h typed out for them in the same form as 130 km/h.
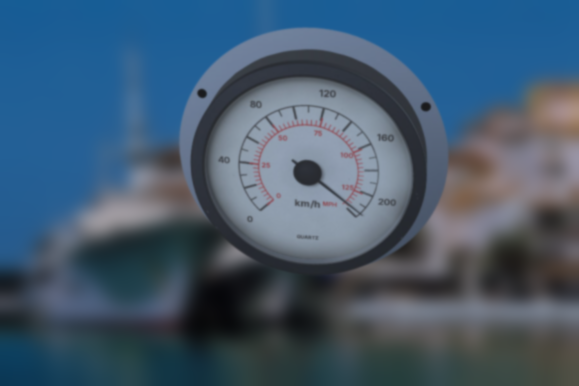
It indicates 215 km/h
